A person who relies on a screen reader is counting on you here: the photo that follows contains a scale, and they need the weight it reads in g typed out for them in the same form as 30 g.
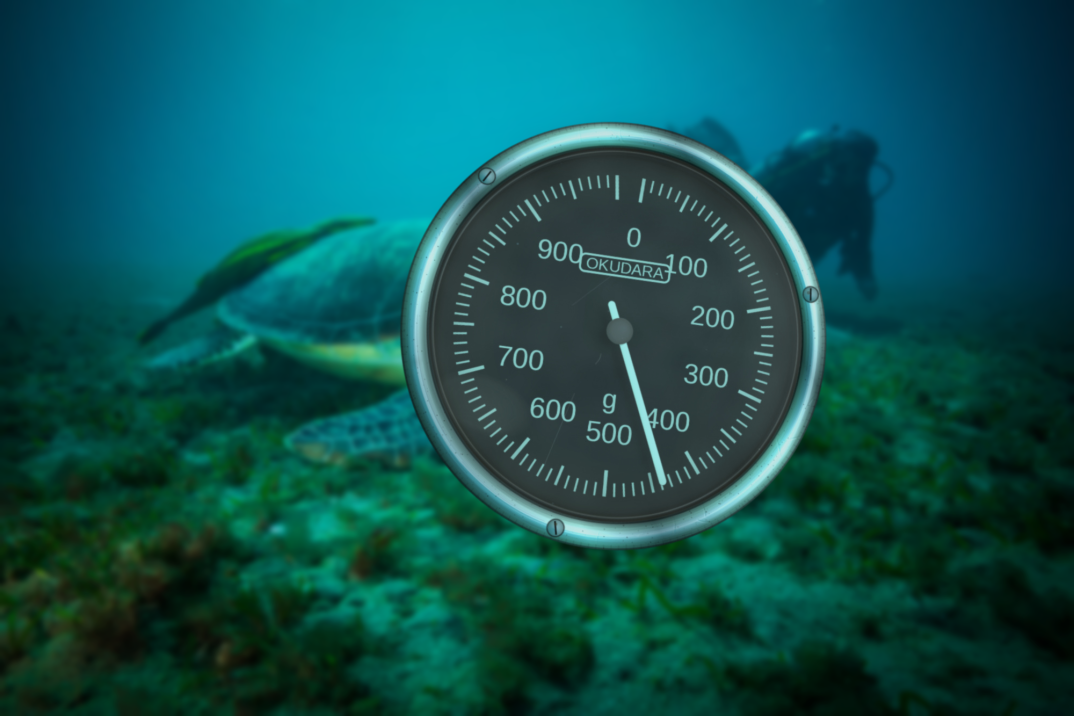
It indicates 440 g
